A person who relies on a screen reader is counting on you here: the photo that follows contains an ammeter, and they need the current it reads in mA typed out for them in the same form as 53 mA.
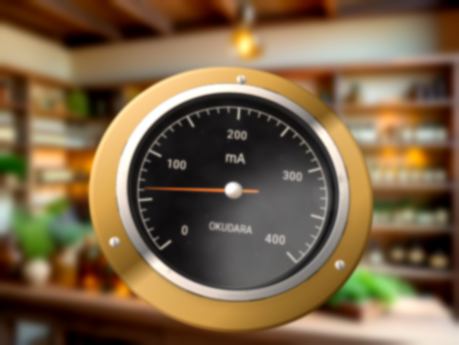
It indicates 60 mA
